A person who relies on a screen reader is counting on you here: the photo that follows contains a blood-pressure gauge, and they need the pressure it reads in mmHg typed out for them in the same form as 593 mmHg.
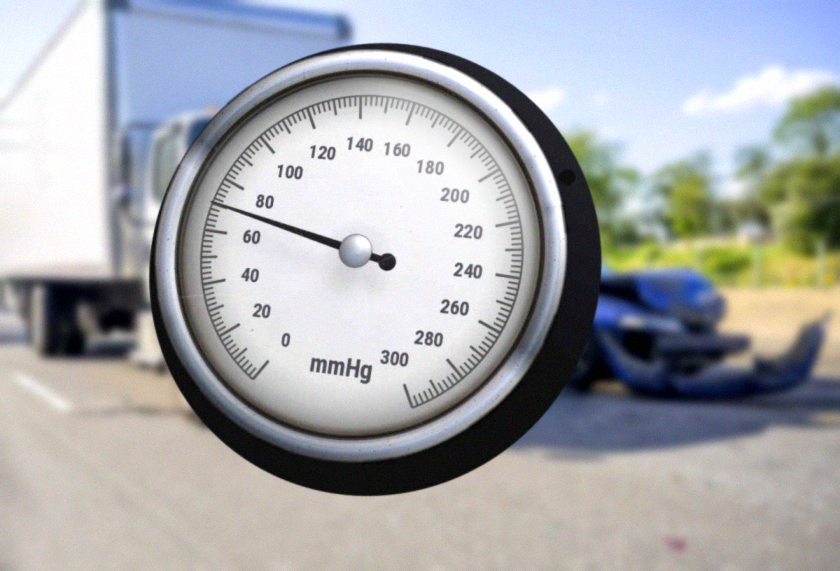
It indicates 70 mmHg
